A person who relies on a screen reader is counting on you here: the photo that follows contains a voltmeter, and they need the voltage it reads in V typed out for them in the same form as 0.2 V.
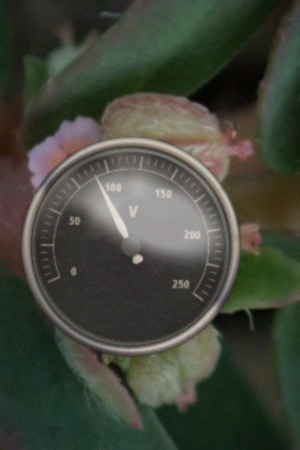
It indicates 90 V
